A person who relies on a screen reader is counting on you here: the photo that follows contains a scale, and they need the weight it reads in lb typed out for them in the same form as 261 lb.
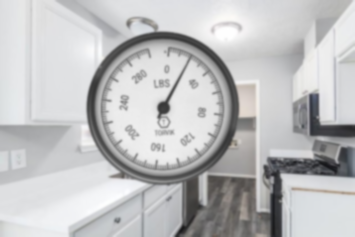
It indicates 20 lb
